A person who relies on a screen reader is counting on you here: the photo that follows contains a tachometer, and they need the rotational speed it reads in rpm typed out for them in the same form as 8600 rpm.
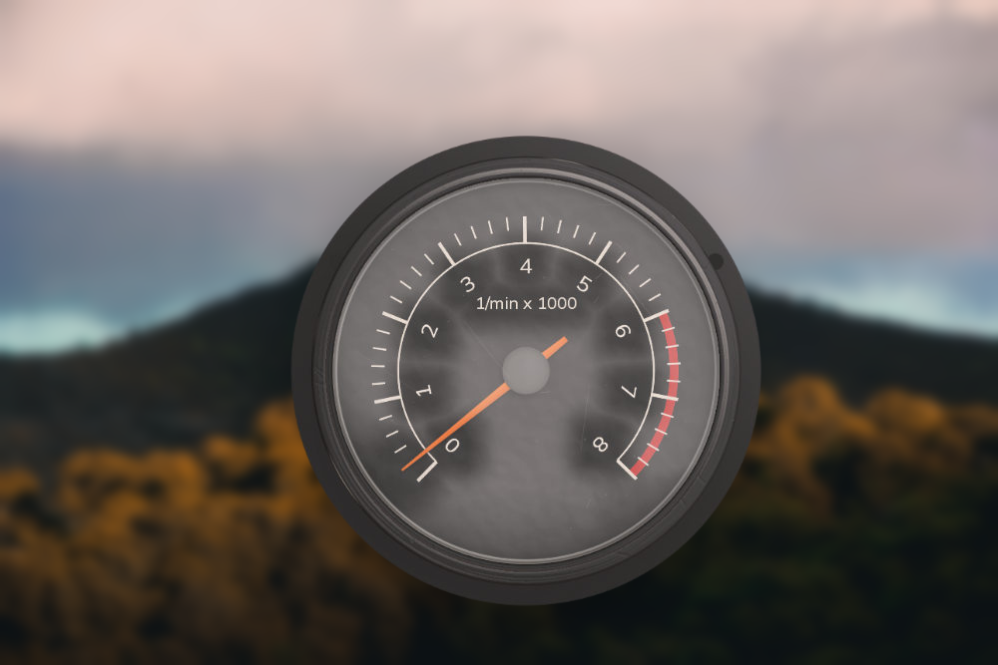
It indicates 200 rpm
